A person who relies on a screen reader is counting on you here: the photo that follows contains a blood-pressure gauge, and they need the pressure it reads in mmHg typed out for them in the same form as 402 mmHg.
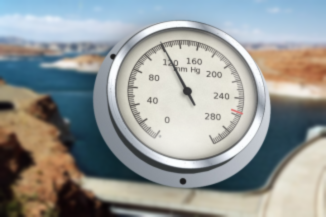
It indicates 120 mmHg
